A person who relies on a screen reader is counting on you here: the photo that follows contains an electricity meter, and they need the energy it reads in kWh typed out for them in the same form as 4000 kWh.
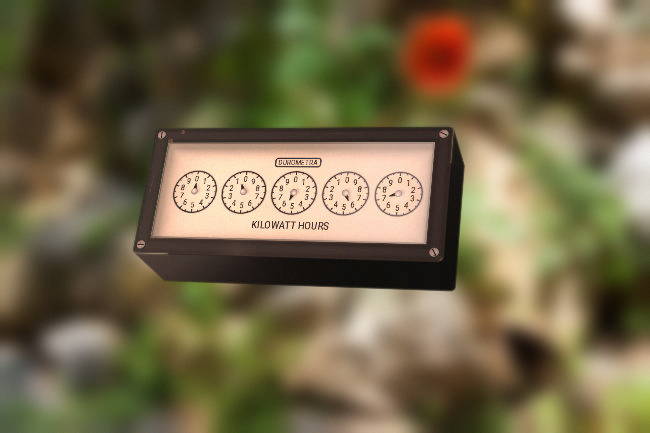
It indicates 557 kWh
